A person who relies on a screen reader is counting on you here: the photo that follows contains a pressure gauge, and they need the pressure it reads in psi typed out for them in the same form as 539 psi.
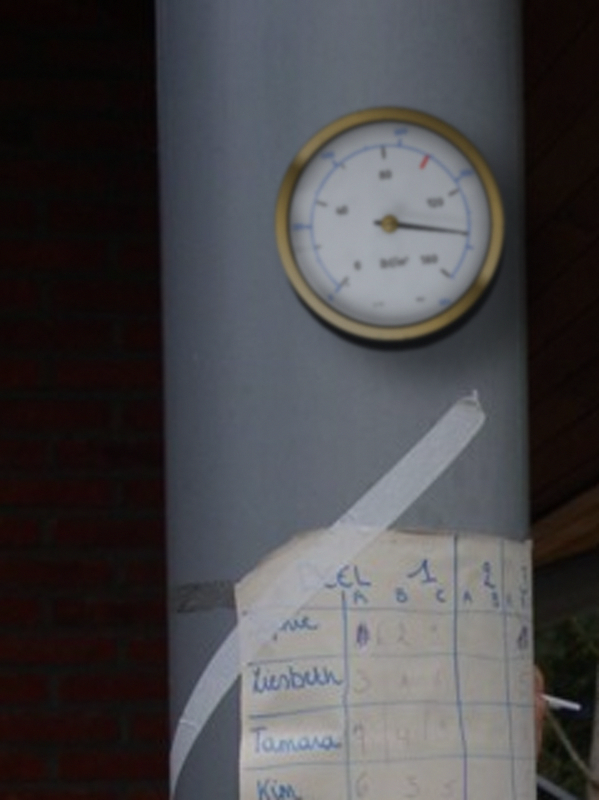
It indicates 140 psi
